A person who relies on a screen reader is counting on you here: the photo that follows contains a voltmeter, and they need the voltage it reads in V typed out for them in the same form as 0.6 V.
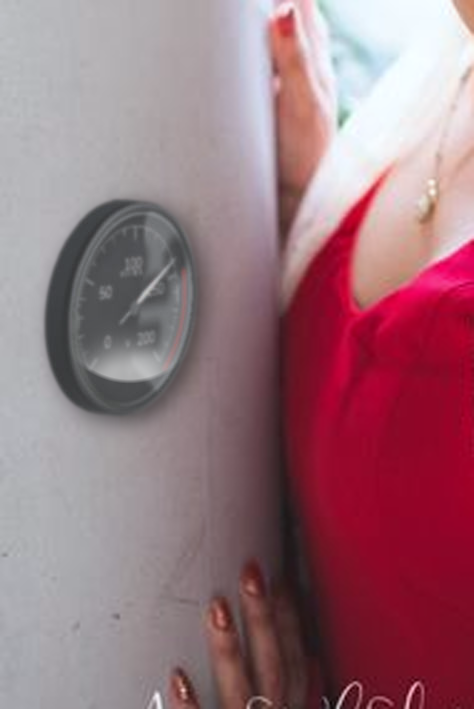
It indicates 140 V
